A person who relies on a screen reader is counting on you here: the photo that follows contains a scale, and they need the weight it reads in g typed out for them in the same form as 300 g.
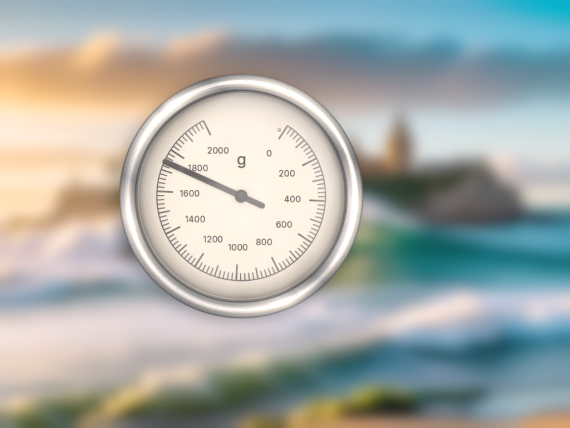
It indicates 1740 g
